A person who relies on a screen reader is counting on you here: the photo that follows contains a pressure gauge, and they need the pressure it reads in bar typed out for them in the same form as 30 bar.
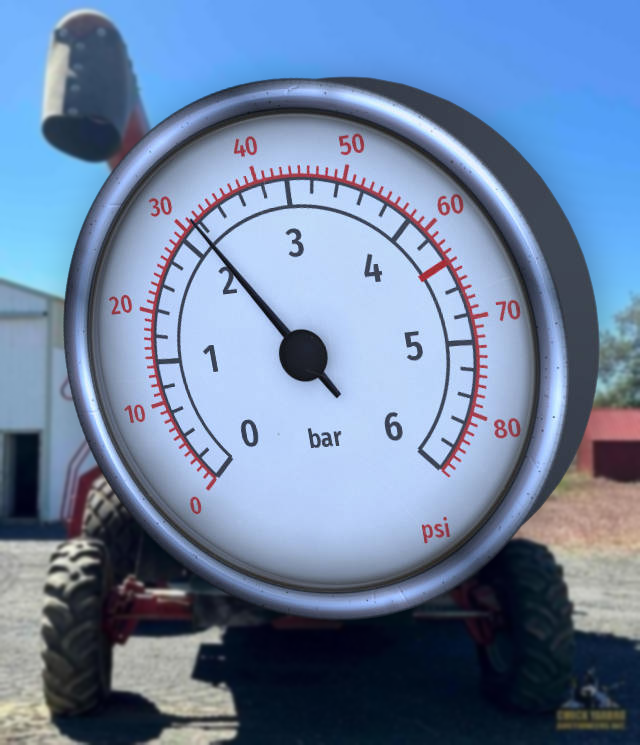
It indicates 2.2 bar
